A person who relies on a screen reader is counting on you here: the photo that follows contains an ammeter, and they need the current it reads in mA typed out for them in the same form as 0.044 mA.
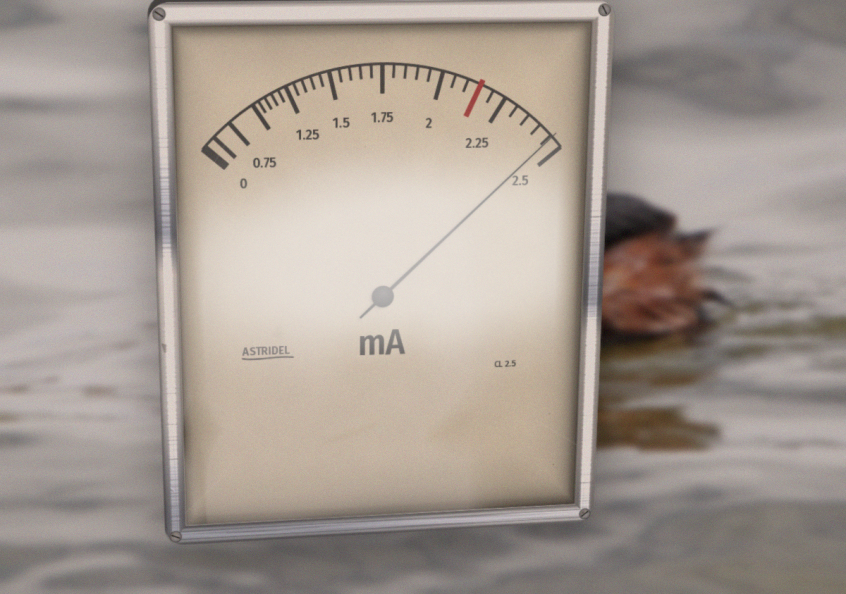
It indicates 2.45 mA
